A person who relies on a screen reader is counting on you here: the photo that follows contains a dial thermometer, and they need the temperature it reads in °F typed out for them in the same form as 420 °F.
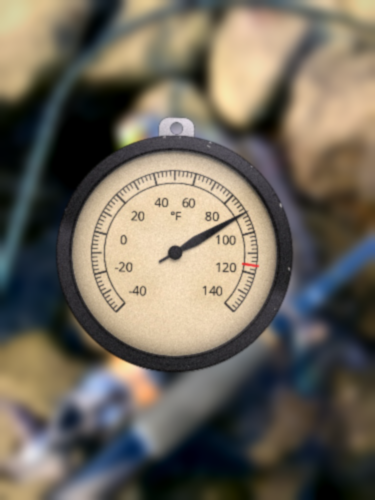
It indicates 90 °F
